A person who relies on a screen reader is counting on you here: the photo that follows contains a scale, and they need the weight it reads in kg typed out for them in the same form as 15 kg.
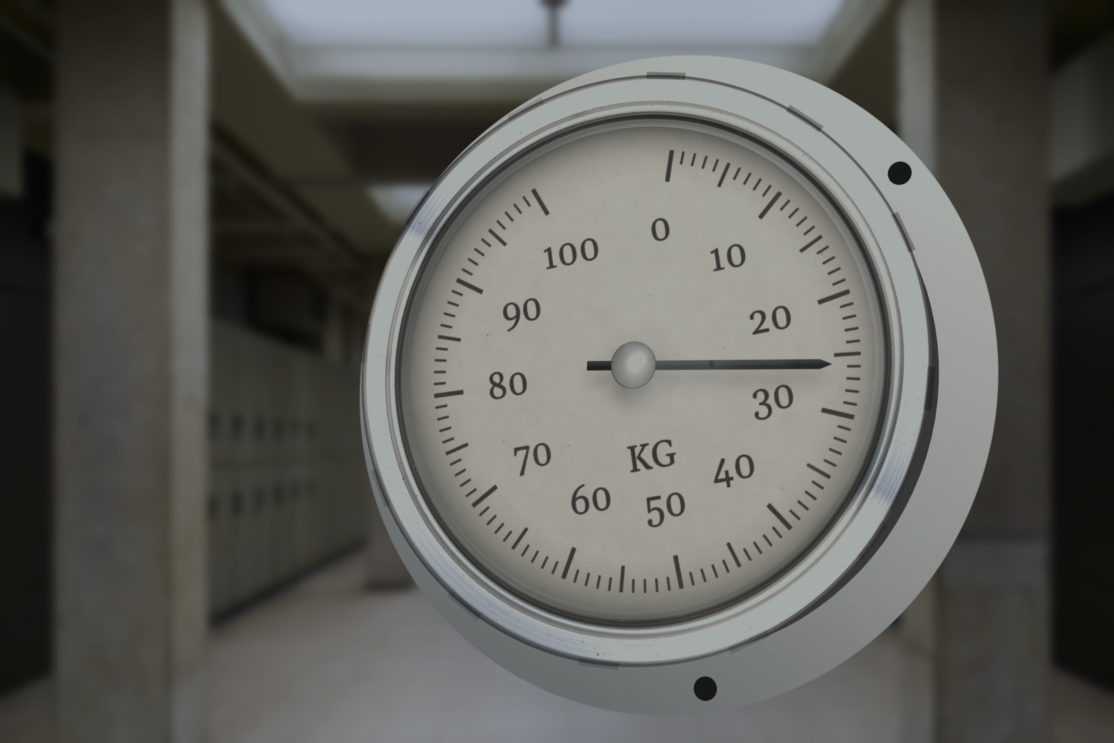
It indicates 26 kg
